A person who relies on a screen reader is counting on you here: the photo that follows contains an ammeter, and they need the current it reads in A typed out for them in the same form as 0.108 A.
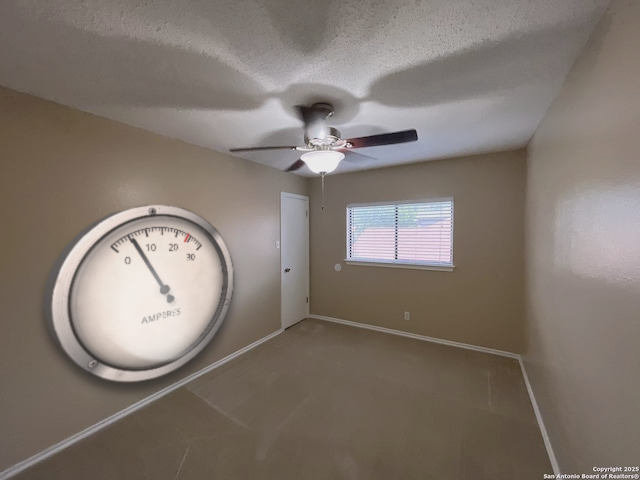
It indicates 5 A
